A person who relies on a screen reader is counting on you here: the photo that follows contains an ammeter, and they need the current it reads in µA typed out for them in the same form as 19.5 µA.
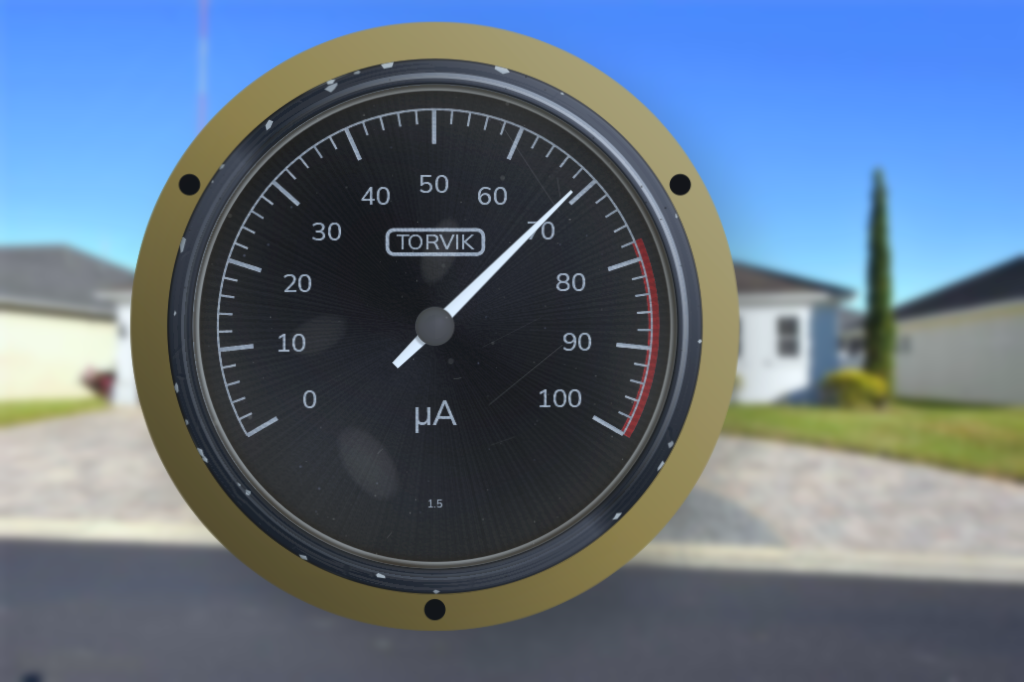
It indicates 69 µA
